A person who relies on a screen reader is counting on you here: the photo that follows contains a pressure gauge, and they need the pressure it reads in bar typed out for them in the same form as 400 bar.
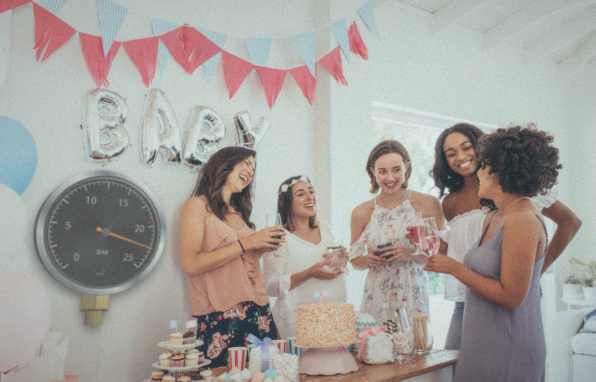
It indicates 22.5 bar
